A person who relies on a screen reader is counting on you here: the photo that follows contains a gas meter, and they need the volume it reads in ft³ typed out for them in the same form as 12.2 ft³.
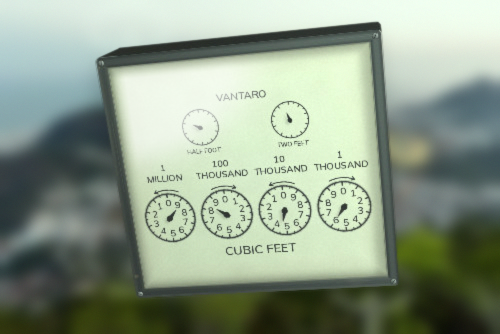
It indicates 884600 ft³
